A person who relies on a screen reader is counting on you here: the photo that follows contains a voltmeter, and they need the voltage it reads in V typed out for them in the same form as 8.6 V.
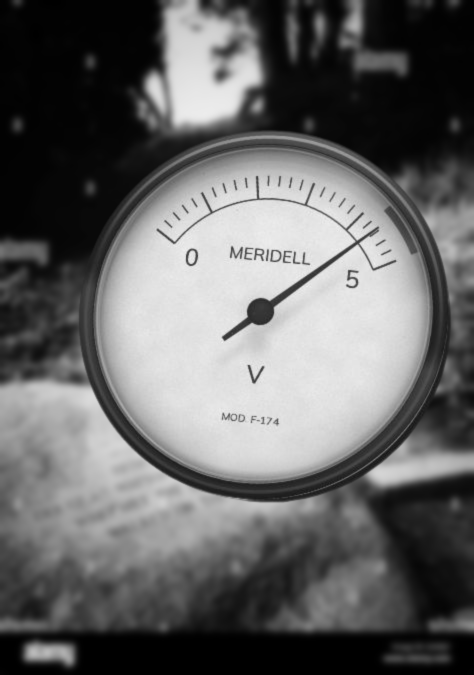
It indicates 4.4 V
